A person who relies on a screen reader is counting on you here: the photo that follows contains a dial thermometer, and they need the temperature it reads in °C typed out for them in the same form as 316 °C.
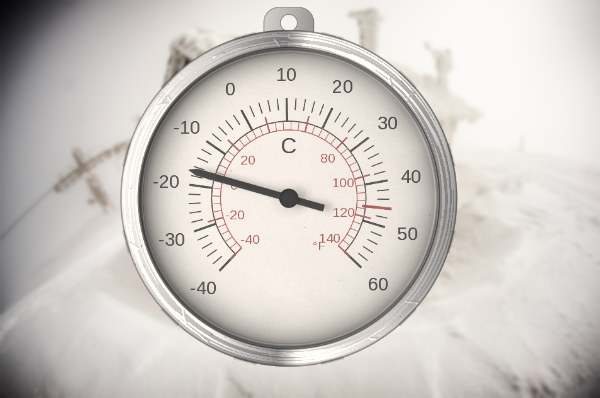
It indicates -17 °C
